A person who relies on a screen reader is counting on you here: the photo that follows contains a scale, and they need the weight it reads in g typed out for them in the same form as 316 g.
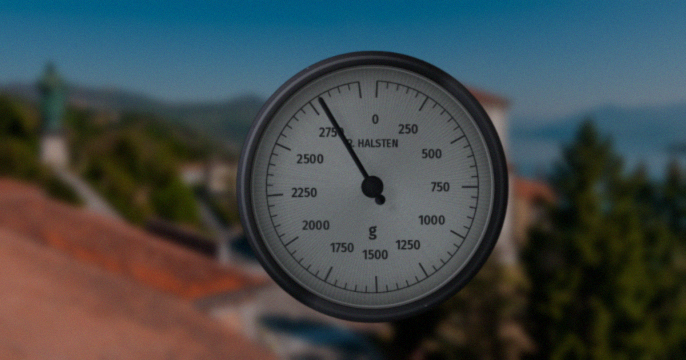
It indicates 2800 g
